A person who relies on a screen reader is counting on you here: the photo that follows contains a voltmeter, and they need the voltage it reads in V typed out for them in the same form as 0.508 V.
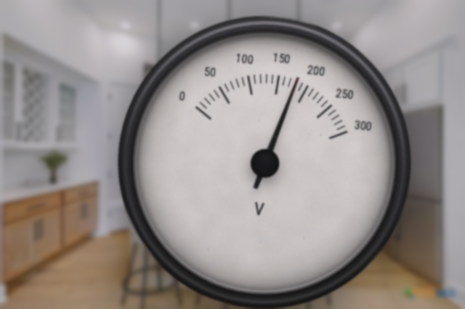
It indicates 180 V
